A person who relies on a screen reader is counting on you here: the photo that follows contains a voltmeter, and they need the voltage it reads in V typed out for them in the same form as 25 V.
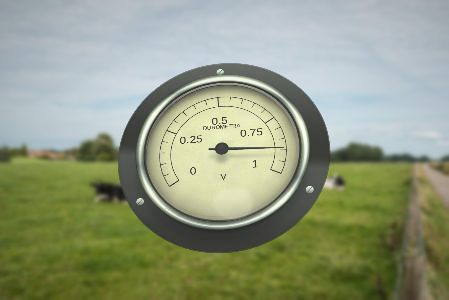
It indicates 0.9 V
